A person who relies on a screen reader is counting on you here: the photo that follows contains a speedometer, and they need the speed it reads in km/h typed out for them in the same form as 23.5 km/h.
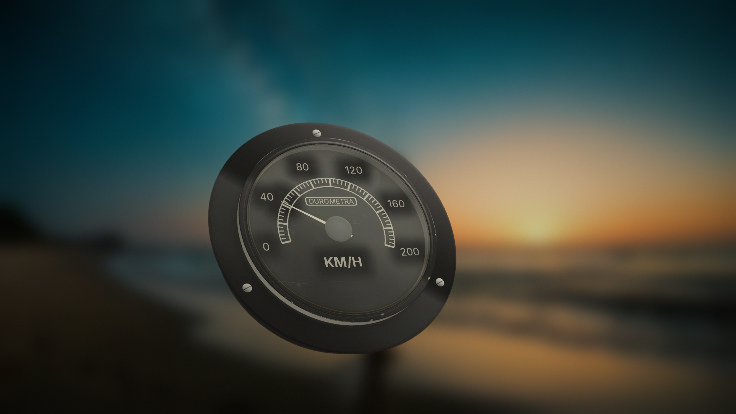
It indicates 40 km/h
